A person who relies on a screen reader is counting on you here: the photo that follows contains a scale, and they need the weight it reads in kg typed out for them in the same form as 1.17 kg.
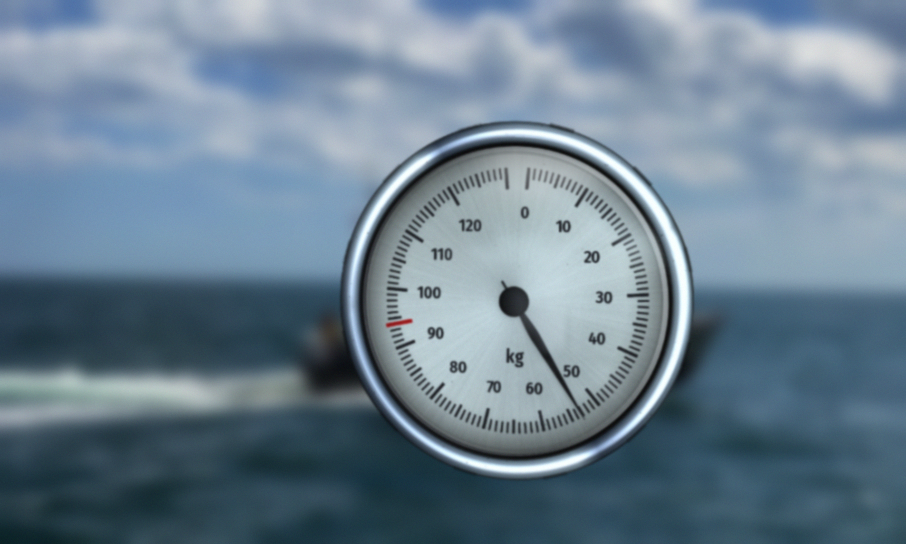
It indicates 53 kg
